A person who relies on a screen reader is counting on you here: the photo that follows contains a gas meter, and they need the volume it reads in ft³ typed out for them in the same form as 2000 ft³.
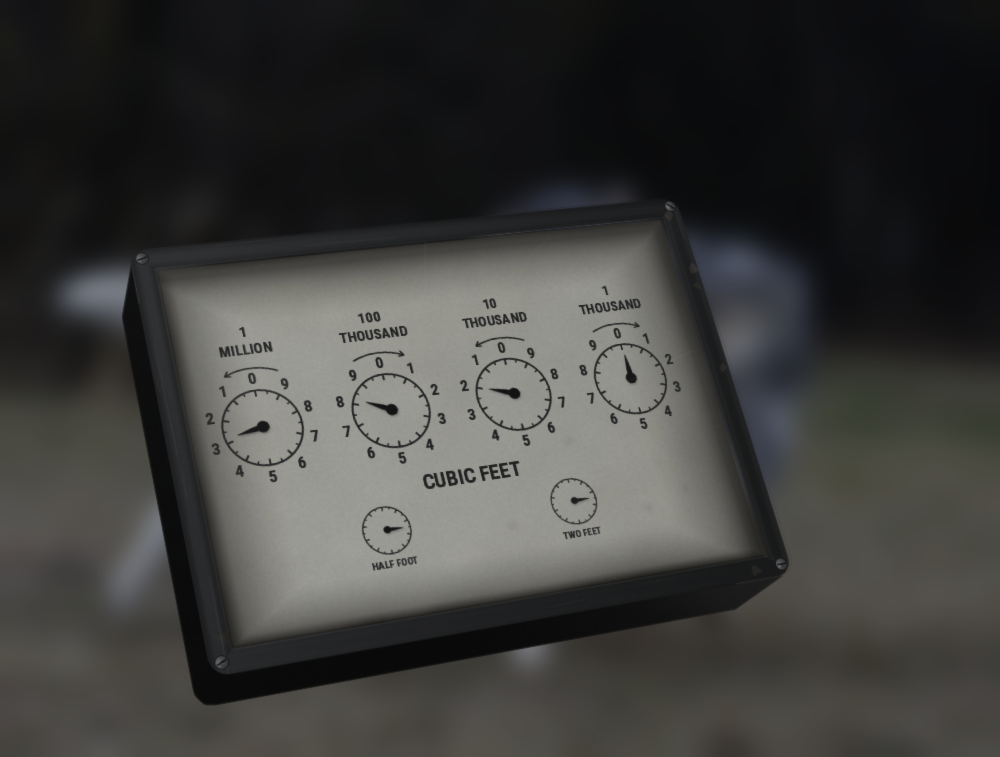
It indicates 282000 ft³
